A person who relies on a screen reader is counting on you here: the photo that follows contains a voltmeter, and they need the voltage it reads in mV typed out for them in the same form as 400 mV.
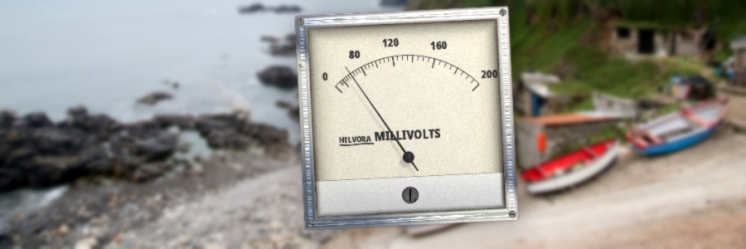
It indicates 60 mV
